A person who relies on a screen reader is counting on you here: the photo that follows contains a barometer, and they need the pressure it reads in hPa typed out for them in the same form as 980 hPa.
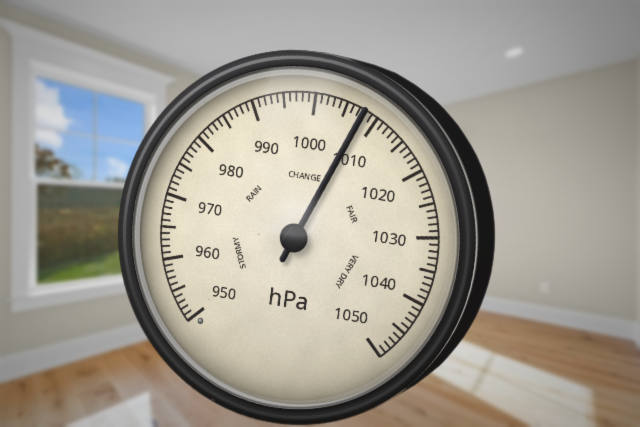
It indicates 1008 hPa
